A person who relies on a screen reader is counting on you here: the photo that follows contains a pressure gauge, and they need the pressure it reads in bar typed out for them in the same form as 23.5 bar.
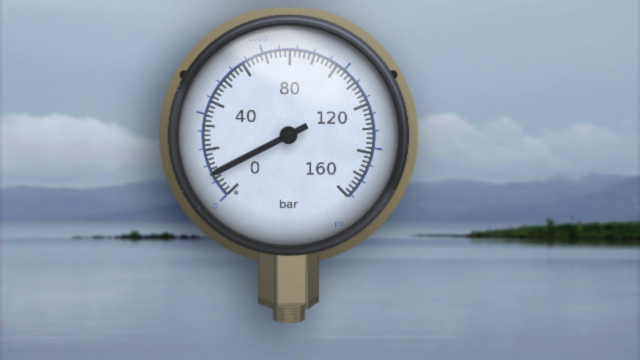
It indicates 10 bar
